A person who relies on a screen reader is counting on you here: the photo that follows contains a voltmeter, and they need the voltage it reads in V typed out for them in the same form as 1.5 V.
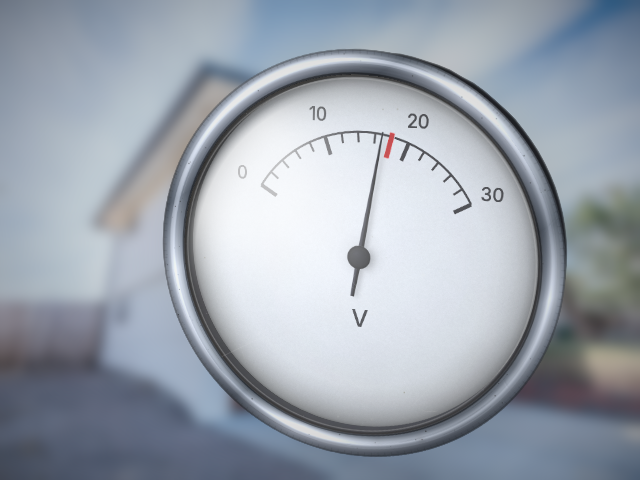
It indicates 17 V
